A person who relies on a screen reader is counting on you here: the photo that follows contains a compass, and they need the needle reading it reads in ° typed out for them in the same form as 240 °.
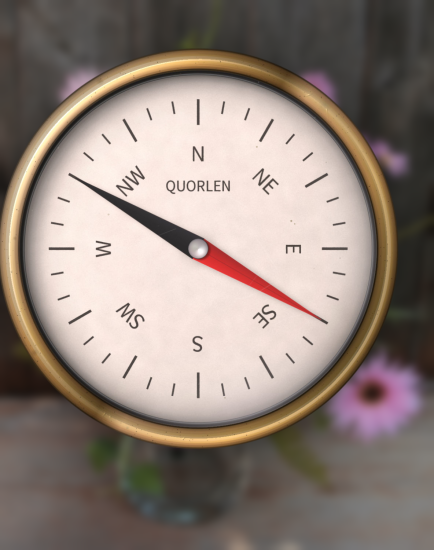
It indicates 120 °
